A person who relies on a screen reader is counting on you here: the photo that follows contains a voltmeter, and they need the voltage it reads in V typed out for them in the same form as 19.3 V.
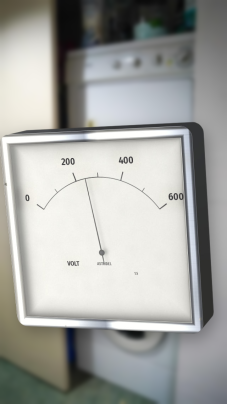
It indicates 250 V
